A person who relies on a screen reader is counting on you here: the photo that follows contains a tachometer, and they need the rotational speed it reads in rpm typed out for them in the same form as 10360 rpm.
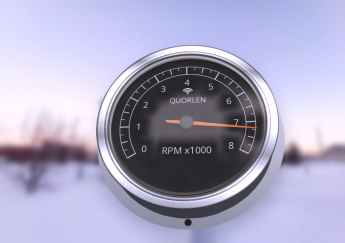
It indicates 7250 rpm
